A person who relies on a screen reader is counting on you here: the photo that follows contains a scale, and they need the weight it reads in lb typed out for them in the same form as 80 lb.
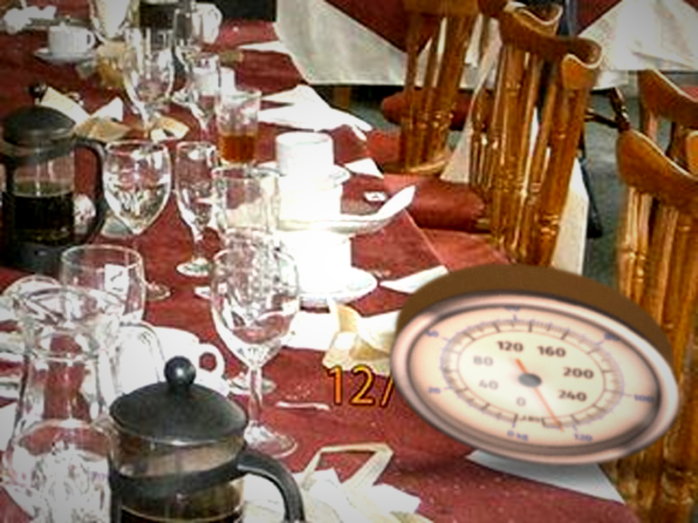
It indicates 270 lb
